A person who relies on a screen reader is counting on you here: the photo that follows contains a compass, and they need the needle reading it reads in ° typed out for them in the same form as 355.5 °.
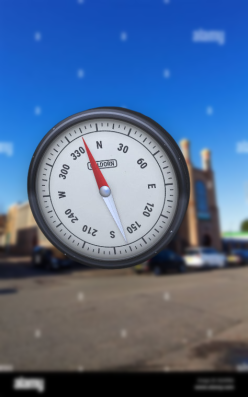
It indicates 345 °
